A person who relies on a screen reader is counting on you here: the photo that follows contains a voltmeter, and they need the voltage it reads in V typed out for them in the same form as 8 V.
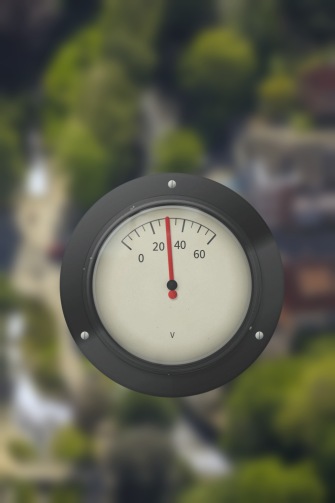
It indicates 30 V
